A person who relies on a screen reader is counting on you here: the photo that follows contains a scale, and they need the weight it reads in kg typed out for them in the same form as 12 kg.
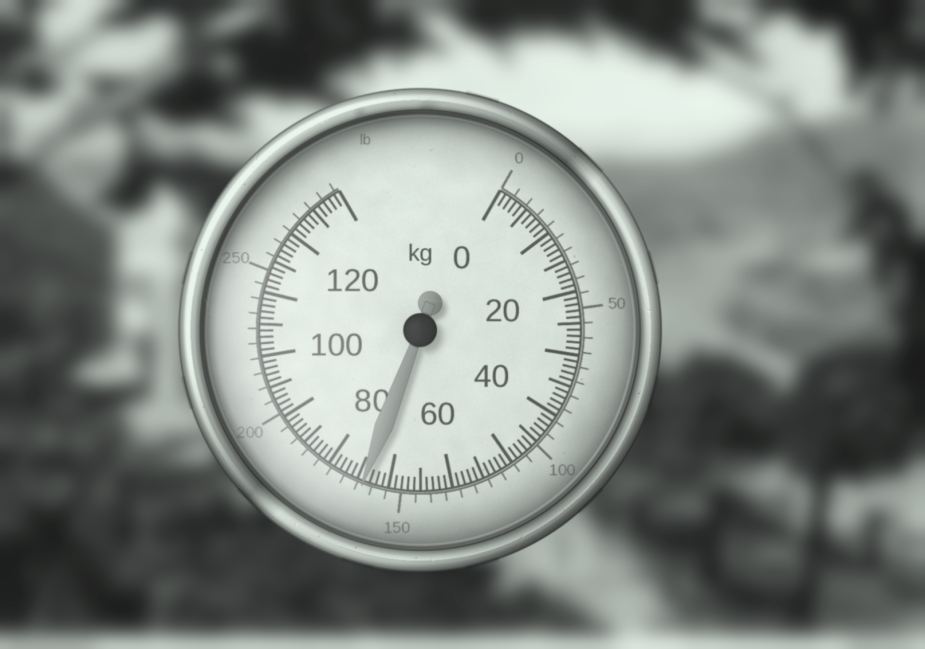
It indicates 74 kg
